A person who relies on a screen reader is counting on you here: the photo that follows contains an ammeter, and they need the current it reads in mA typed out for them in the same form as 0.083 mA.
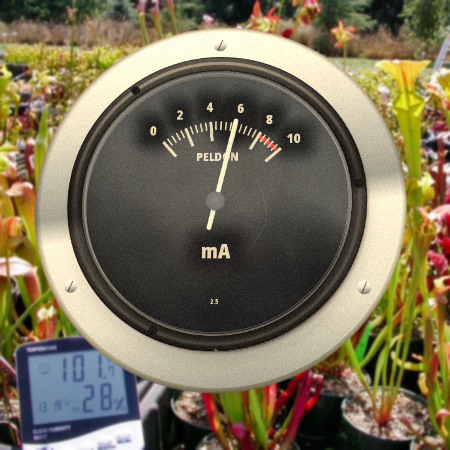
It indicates 6 mA
